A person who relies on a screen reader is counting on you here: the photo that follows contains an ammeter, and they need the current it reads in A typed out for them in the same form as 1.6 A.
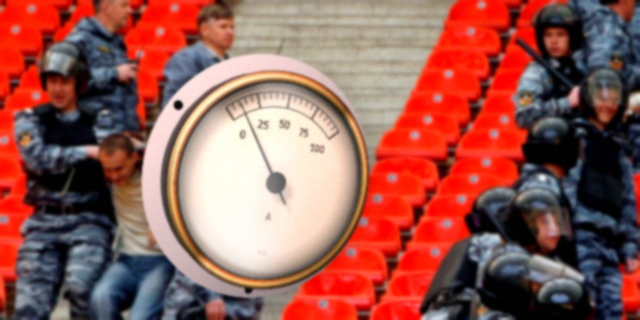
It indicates 10 A
